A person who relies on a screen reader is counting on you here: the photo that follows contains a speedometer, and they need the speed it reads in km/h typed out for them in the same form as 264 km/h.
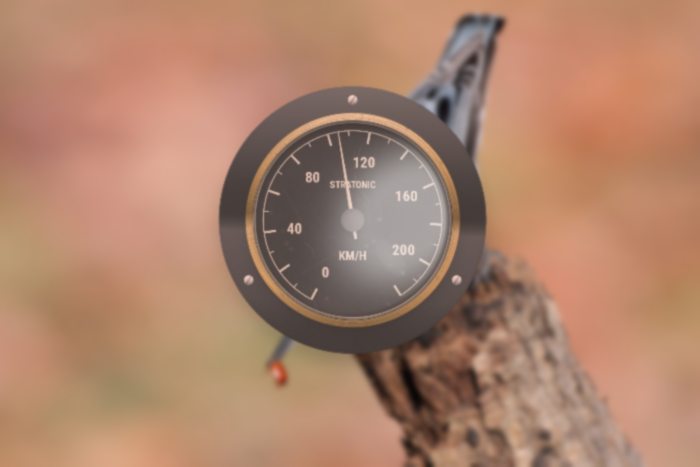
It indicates 105 km/h
